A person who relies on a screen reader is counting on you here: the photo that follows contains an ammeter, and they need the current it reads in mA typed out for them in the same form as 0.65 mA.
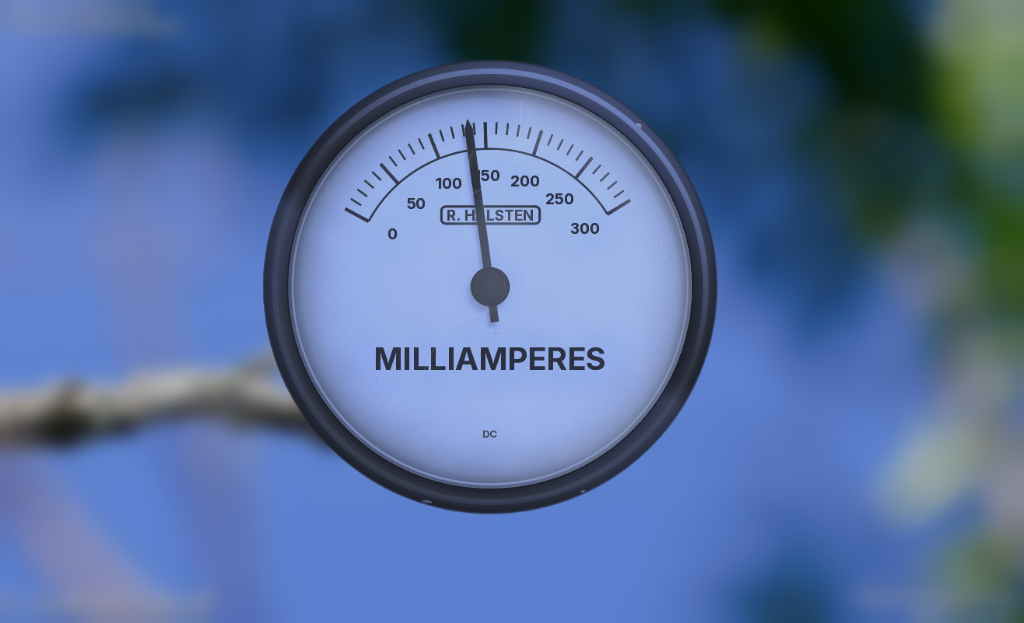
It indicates 135 mA
